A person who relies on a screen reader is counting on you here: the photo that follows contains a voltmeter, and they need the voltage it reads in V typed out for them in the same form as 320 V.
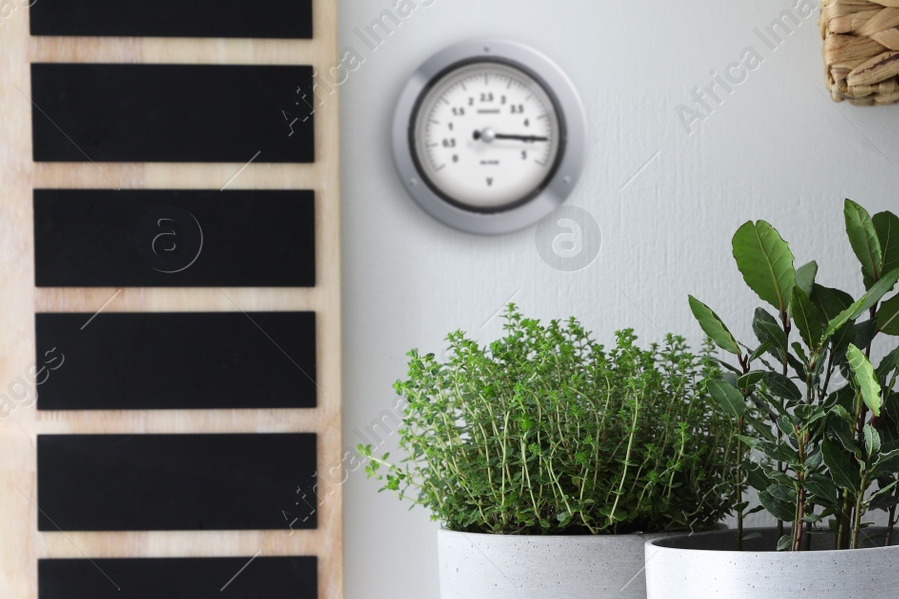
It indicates 4.5 V
